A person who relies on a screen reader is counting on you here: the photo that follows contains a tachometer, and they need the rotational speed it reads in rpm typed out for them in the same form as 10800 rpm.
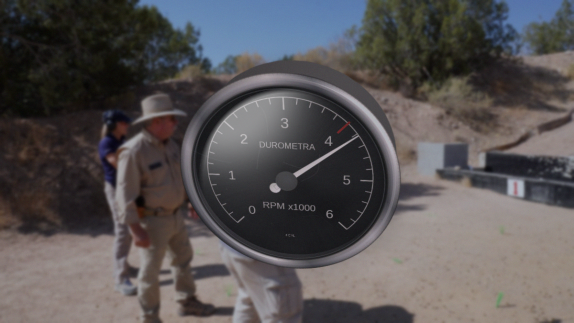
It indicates 4200 rpm
